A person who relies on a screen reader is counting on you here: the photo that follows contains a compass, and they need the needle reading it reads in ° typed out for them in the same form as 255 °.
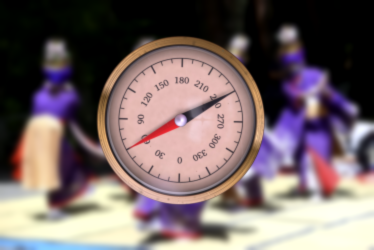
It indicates 60 °
